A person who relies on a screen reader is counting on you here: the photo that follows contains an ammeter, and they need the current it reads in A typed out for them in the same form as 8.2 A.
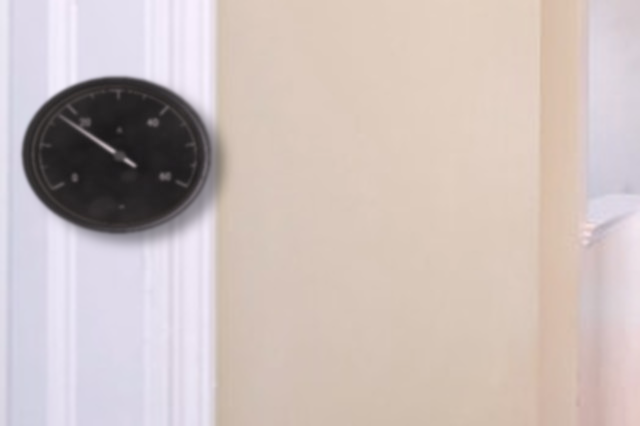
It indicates 17.5 A
